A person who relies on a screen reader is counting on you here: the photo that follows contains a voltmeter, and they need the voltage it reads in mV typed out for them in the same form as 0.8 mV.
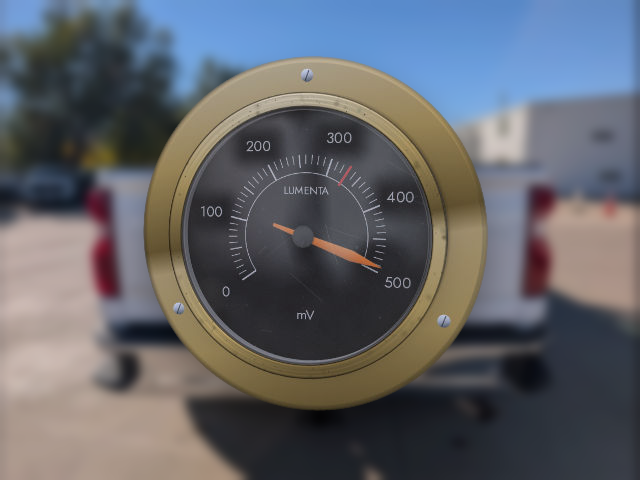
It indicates 490 mV
